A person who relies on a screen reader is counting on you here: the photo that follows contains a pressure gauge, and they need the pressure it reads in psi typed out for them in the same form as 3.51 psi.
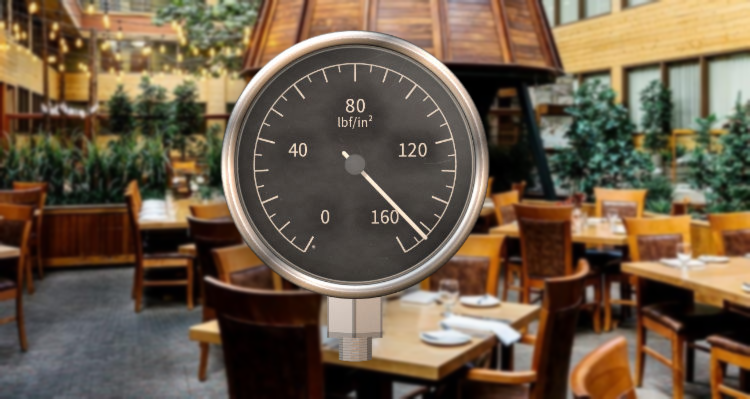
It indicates 152.5 psi
